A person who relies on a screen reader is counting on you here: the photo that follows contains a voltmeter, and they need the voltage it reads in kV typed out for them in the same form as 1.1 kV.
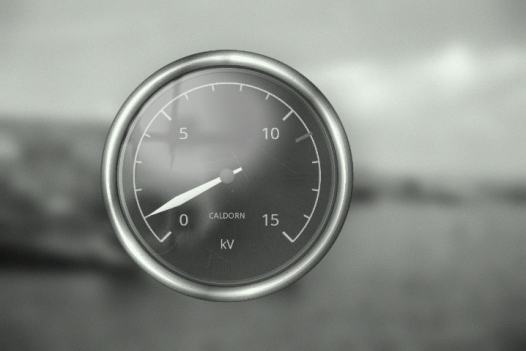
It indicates 1 kV
